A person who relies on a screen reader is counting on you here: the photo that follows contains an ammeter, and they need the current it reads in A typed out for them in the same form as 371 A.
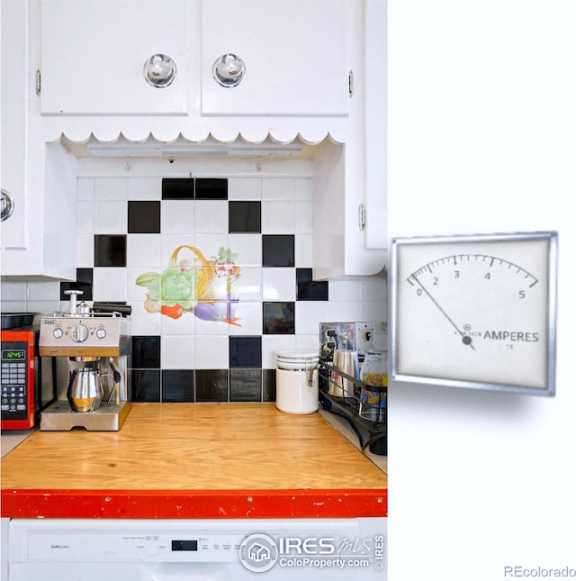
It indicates 1 A
